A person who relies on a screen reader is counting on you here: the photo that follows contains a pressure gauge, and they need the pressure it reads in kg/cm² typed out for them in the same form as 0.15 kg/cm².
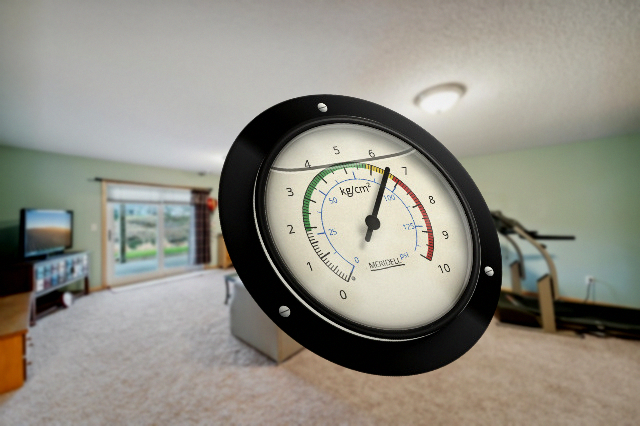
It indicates 6.5 kg/cm²
